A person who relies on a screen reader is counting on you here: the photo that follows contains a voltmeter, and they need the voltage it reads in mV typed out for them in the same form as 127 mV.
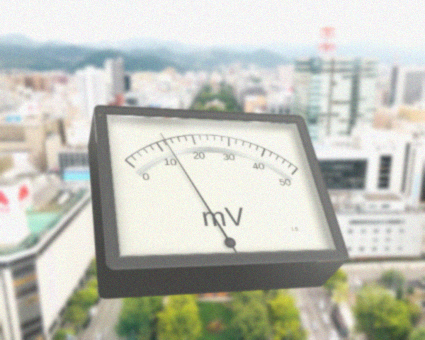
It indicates 12 mV
